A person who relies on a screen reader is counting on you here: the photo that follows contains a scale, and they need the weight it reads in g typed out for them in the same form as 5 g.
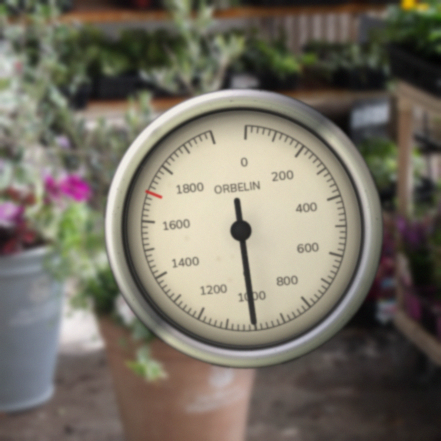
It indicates 1000 g
